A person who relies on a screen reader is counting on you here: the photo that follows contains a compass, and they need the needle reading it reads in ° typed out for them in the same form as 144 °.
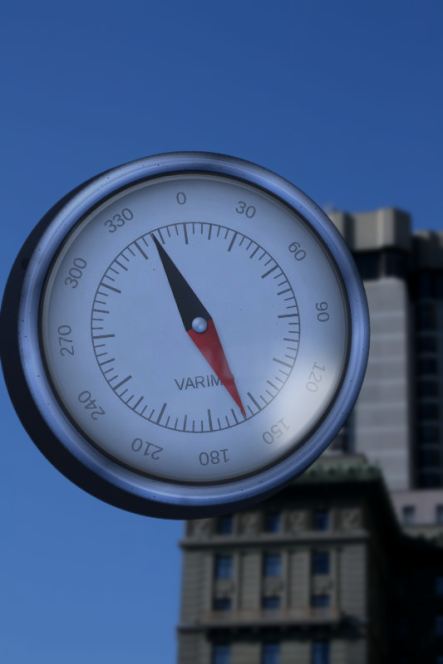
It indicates 160 °
